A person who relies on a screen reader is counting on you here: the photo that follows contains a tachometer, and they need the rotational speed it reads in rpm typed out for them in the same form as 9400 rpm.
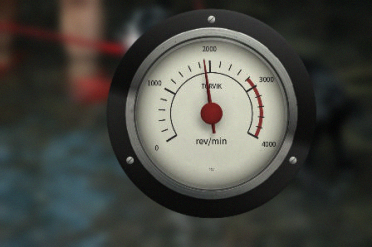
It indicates 1900 rpm
